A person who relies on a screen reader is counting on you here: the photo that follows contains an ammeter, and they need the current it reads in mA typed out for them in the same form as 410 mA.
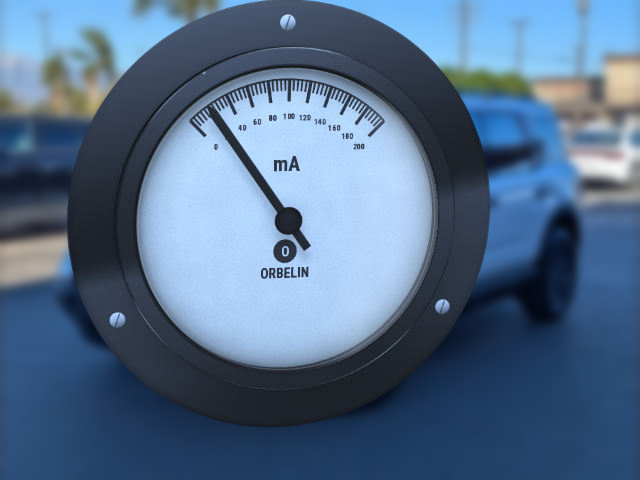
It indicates 20 mA
